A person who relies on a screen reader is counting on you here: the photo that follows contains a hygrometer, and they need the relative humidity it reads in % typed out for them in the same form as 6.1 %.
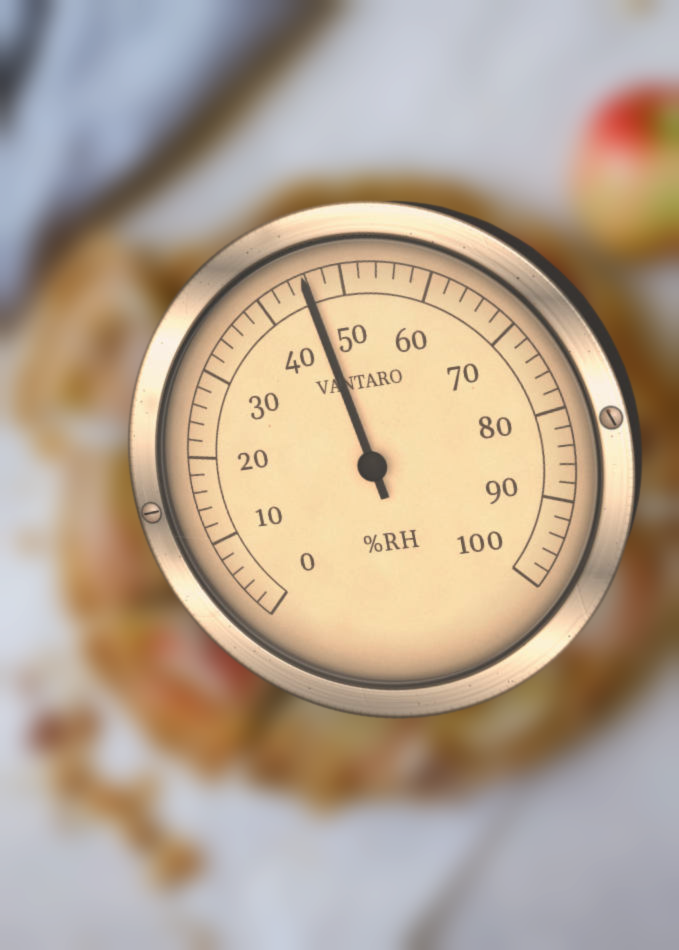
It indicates 46 %
